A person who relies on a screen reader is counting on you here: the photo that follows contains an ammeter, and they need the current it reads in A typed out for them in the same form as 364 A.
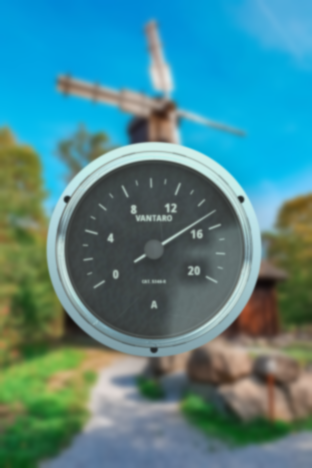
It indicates 15 A
